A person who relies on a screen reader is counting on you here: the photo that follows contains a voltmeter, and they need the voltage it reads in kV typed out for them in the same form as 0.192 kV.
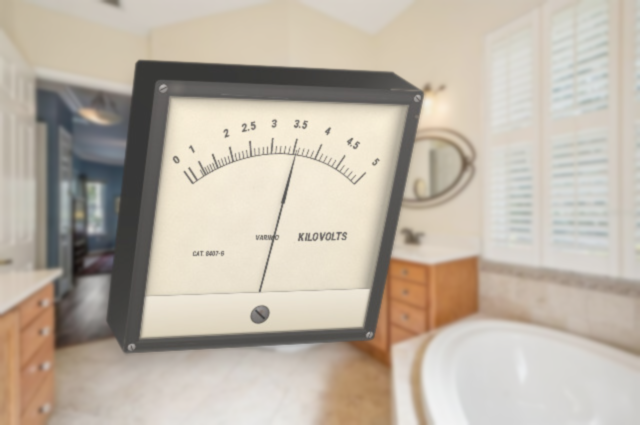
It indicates 3.5 kV
